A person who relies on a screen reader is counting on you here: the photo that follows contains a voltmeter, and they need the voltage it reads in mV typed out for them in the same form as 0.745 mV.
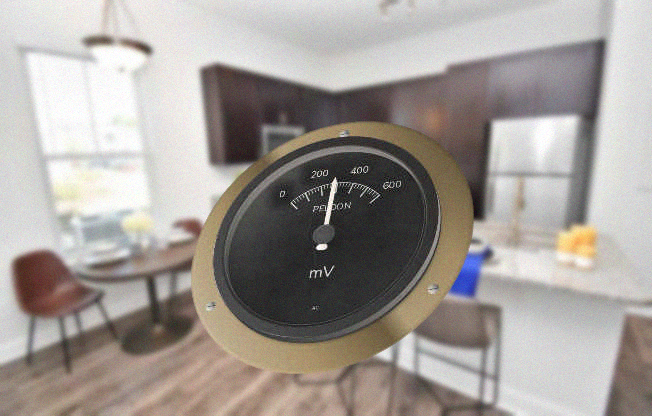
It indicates 300 mV
